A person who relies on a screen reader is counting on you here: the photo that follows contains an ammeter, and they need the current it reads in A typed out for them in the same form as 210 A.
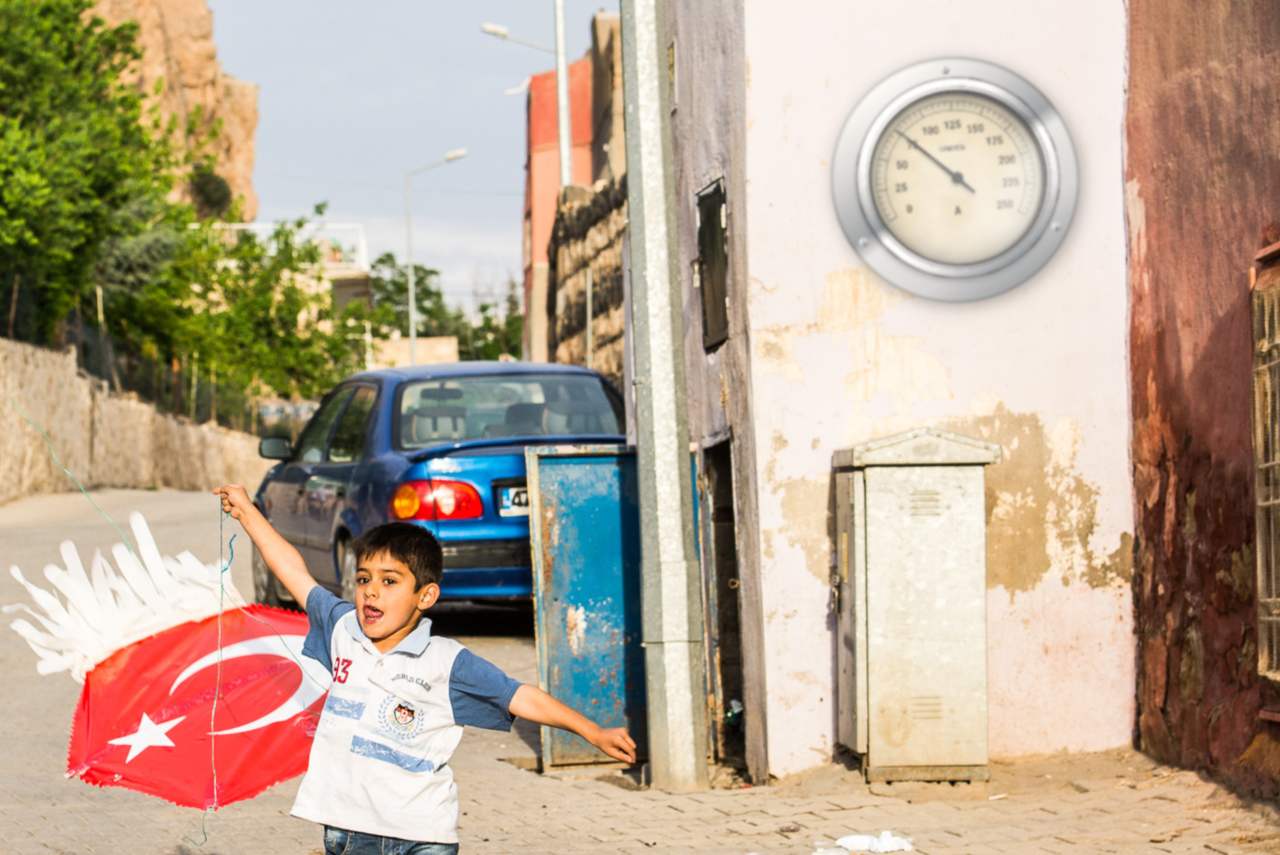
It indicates 75 A
